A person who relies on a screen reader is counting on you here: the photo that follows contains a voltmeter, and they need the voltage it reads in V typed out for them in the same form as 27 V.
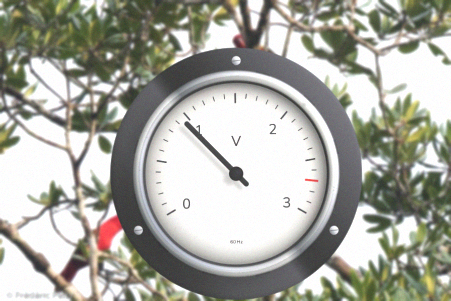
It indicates 0.95 V
